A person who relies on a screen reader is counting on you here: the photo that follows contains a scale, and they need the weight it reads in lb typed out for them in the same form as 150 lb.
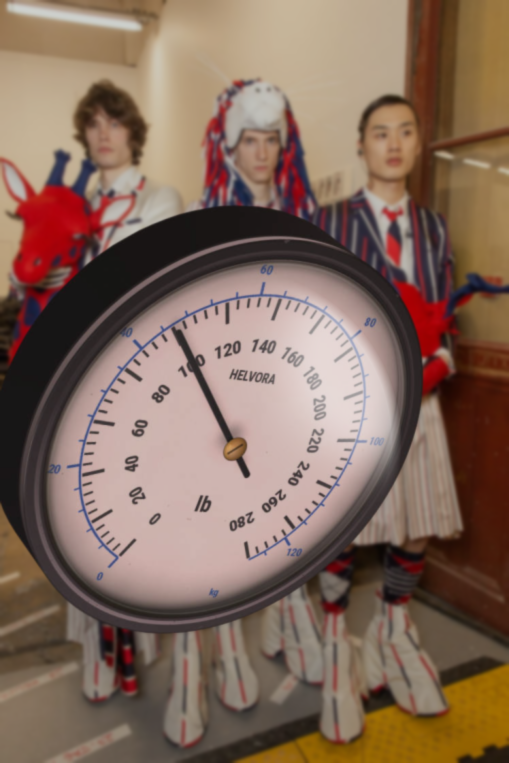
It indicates 100 lb
